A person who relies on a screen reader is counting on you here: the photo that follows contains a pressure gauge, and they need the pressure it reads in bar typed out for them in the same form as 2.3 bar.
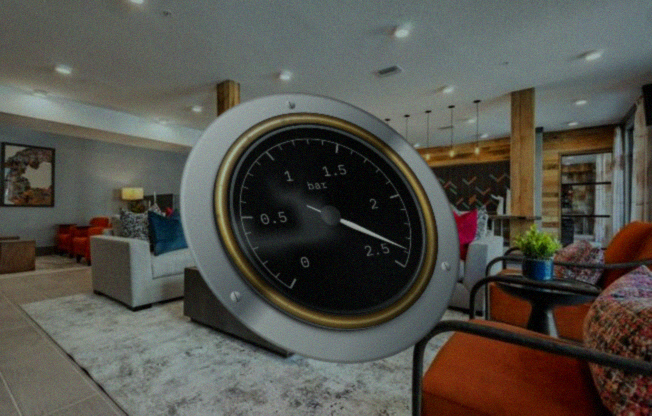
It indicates 2.4 bar
